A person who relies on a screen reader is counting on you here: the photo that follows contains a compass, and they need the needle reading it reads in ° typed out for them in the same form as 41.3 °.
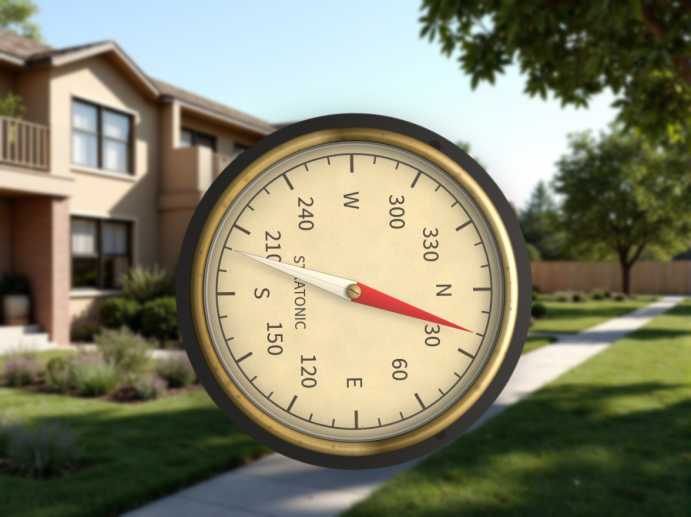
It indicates 20 °
